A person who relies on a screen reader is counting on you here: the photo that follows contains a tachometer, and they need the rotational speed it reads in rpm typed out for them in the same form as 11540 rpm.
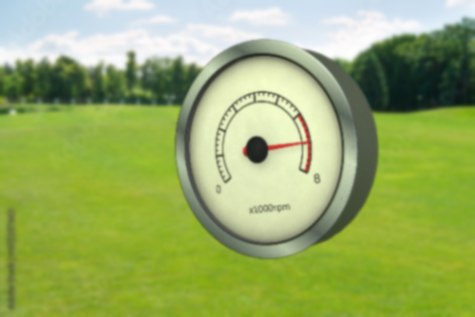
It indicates 7000 rpm
